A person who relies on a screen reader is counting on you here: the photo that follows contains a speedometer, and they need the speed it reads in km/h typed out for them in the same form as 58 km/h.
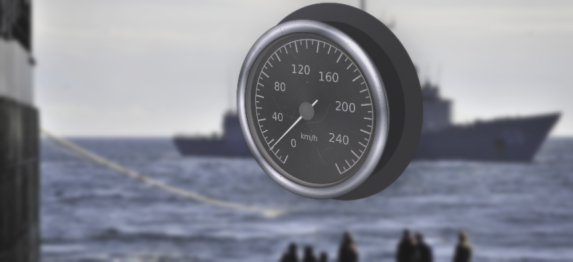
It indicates 15 km/h
